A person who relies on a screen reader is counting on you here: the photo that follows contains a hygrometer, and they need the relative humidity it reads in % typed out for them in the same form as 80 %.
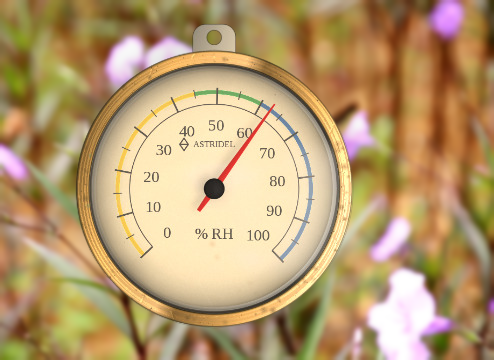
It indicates 62.5 %
